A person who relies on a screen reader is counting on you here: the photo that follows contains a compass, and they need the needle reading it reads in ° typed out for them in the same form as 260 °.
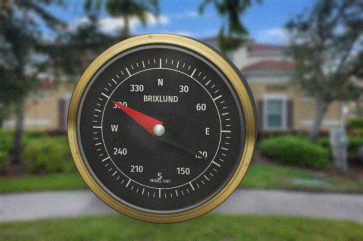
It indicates 300 °
